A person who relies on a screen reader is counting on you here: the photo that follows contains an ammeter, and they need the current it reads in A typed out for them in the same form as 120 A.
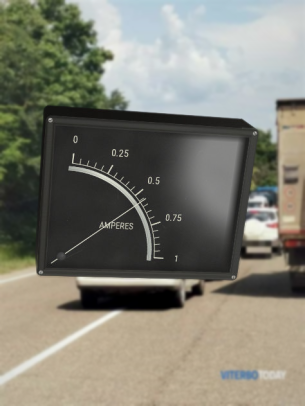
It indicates 0.55 A
